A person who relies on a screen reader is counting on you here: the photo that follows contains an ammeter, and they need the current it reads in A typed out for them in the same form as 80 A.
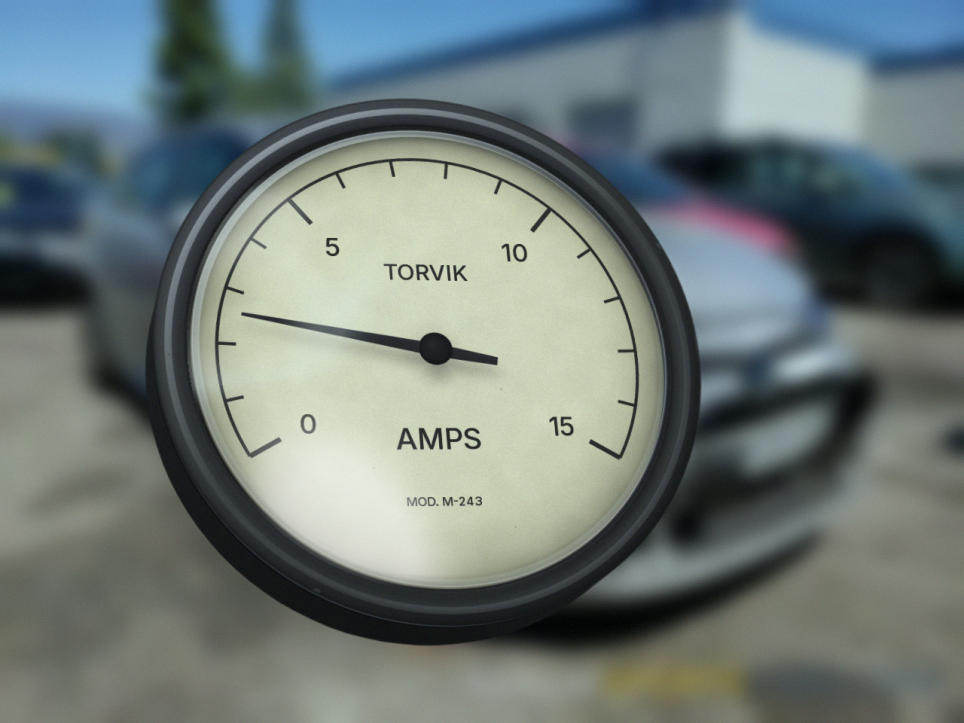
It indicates 2.5 A
